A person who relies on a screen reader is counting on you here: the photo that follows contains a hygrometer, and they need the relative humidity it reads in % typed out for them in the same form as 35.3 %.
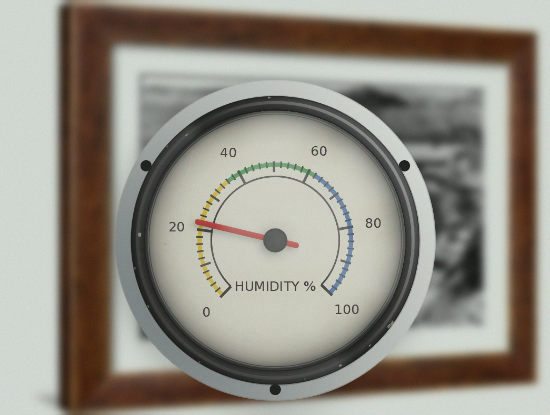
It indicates 22 %
